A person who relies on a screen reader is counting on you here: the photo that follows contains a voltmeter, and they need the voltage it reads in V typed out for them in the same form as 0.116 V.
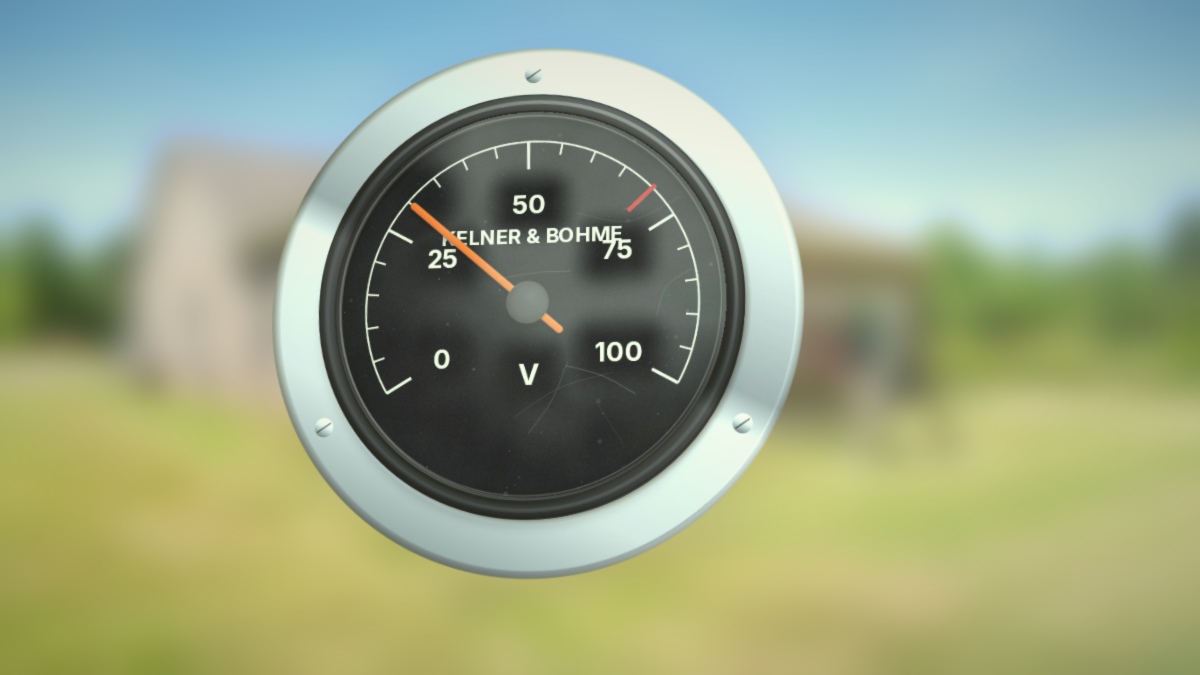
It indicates 30 V
